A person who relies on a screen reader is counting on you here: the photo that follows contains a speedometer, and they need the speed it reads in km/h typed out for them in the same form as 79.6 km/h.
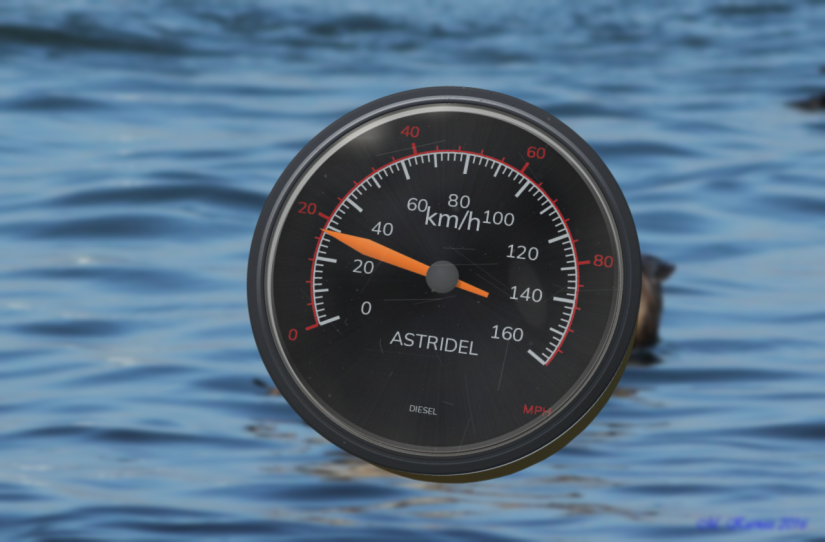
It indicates 28 km/h
